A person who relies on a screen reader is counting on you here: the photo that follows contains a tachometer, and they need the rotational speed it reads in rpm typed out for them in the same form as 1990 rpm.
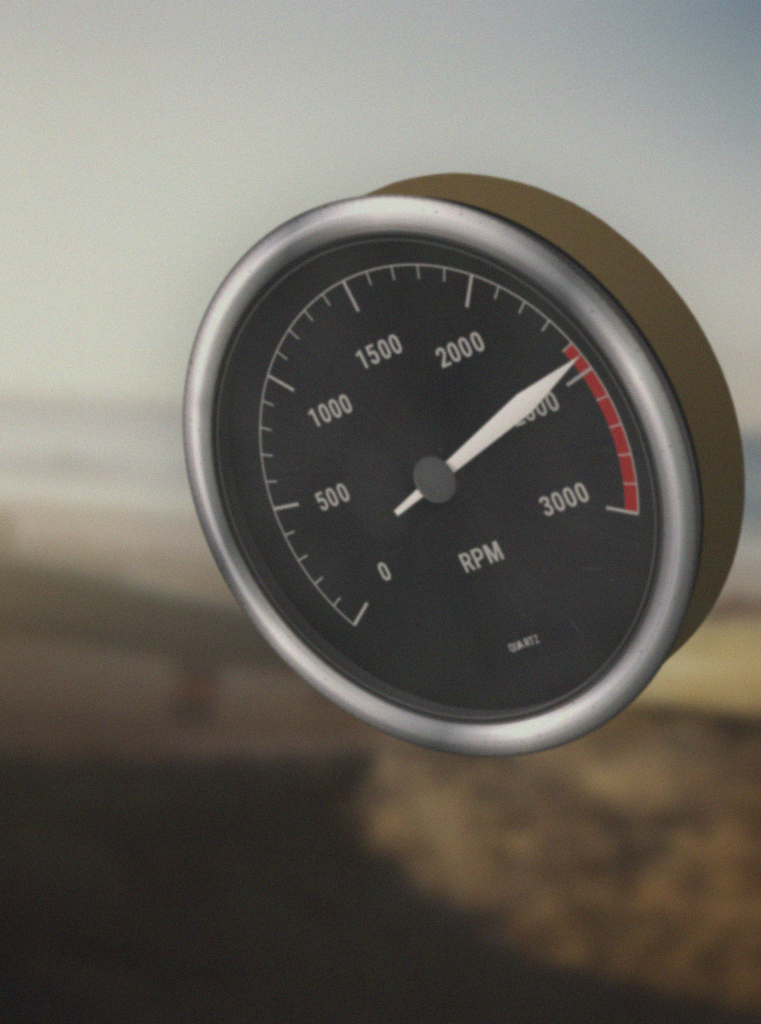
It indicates 2450 rpm
